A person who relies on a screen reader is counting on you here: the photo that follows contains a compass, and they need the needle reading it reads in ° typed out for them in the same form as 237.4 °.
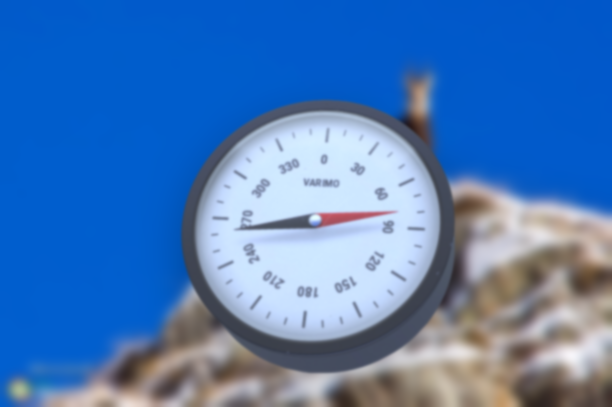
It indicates 80 °
